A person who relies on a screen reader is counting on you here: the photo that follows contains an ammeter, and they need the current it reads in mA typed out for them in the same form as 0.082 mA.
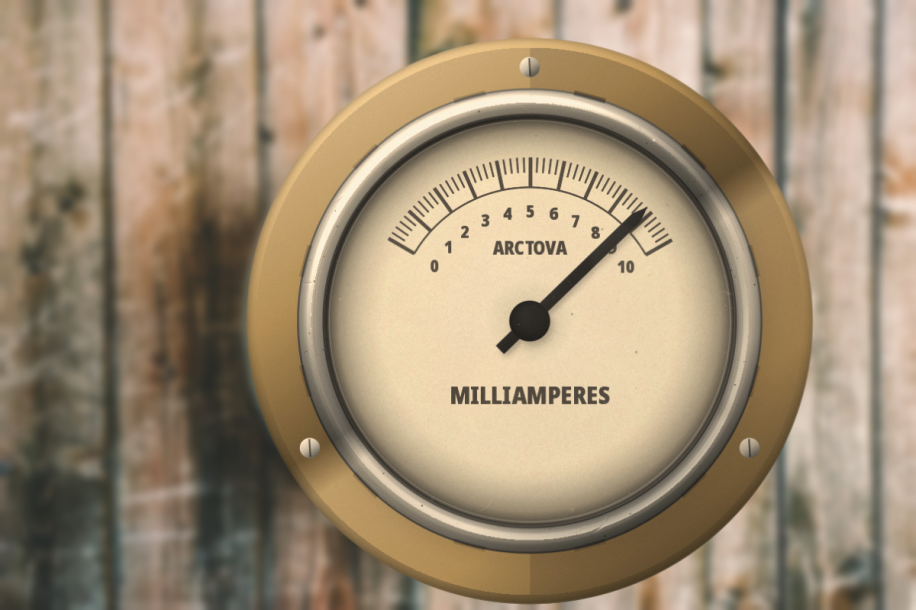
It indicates 8.8 mA
